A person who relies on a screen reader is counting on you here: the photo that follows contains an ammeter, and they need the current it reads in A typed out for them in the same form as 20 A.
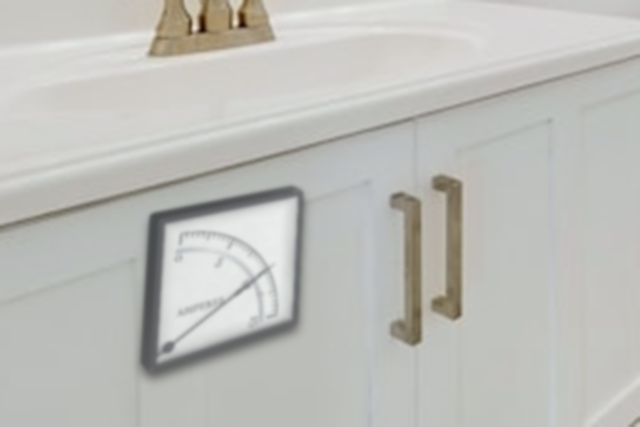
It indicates 10 A
